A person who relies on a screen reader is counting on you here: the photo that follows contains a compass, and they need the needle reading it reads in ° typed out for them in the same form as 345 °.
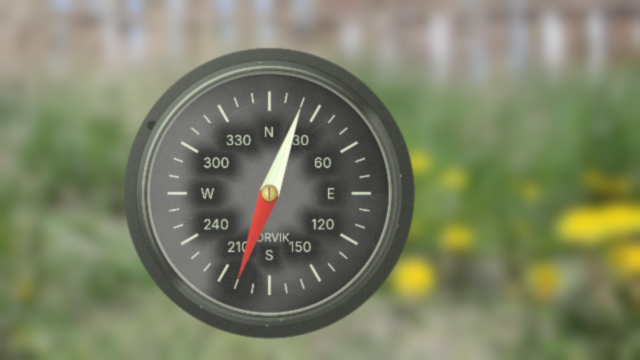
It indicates 200 °
